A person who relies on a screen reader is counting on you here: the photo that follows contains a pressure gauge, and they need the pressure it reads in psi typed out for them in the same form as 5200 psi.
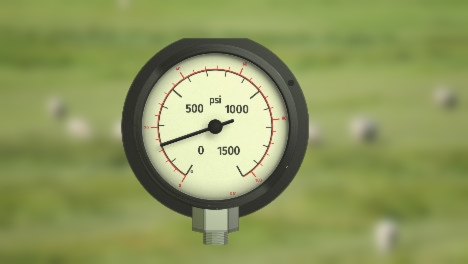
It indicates 200 psi
